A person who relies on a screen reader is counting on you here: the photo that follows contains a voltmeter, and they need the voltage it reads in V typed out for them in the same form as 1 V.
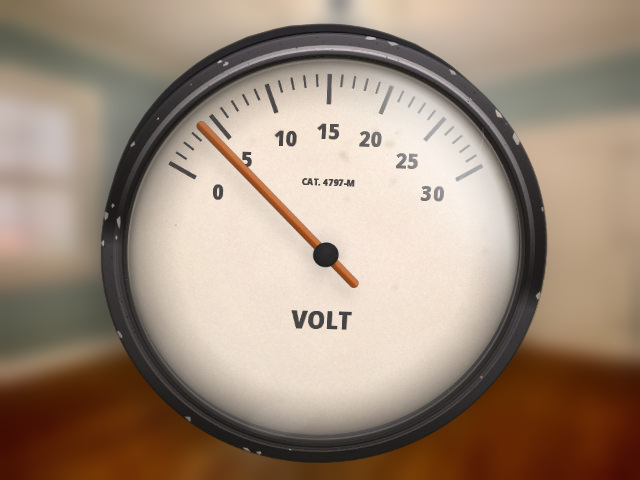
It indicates 4 V
